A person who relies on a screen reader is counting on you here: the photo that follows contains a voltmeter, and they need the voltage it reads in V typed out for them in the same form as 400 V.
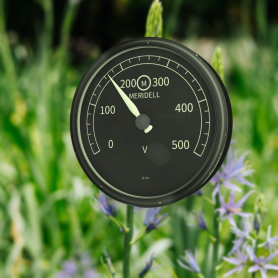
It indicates 170 V
